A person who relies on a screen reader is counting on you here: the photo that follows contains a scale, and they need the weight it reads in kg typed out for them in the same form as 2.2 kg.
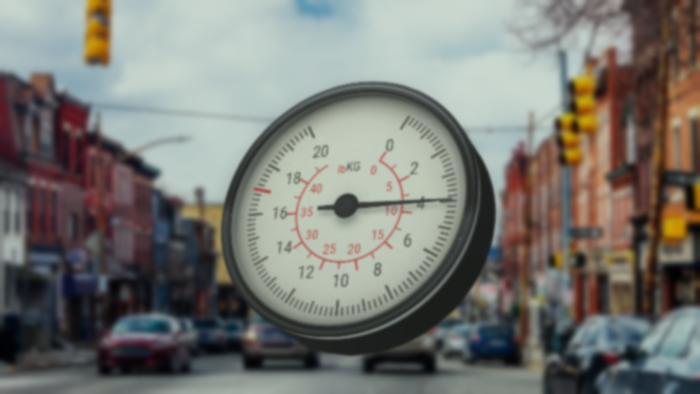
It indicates 4 kg
